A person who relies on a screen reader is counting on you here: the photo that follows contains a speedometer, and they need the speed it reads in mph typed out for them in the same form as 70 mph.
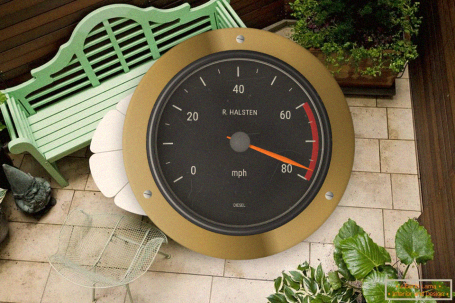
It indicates 77.5 mph
